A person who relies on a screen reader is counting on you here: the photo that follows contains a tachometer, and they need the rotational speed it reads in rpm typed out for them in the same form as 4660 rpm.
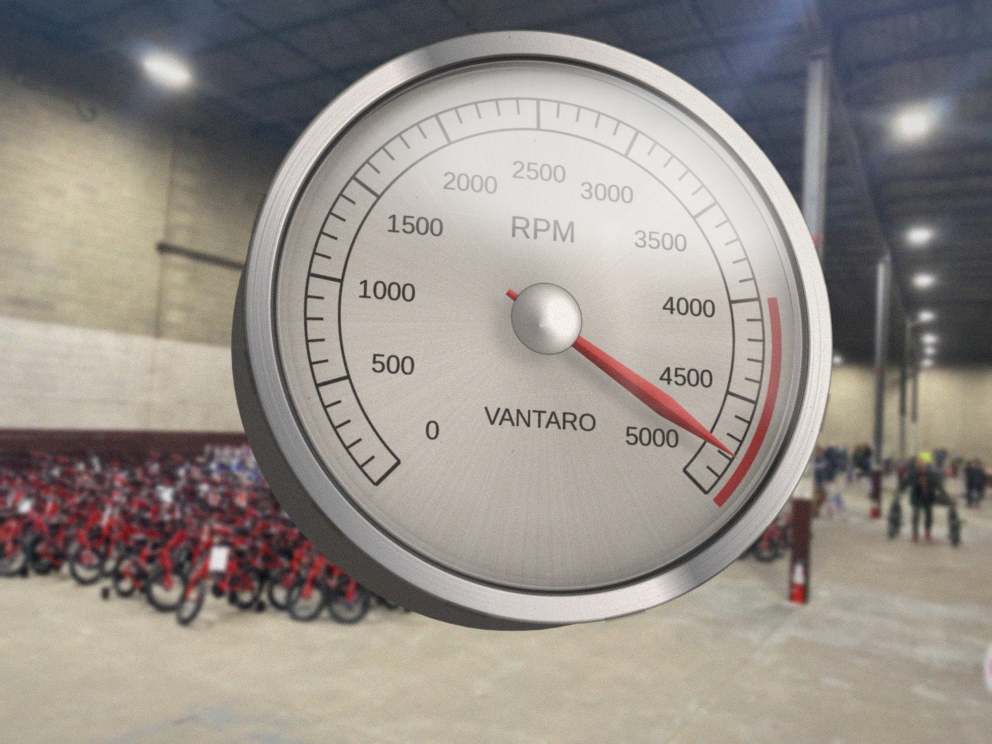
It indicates 4800 rpm
